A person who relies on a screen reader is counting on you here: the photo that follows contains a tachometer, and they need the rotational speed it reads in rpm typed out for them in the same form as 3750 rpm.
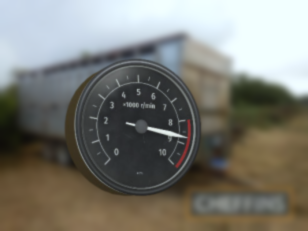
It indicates 8750 rpm
